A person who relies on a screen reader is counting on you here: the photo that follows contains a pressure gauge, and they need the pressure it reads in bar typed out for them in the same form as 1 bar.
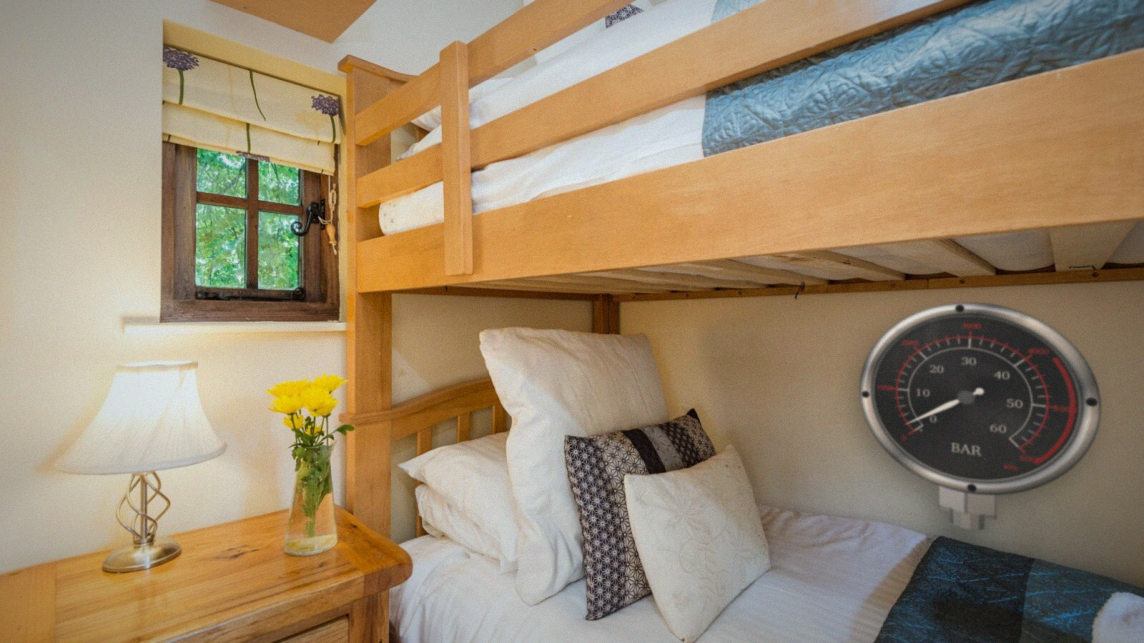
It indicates 2 bar
